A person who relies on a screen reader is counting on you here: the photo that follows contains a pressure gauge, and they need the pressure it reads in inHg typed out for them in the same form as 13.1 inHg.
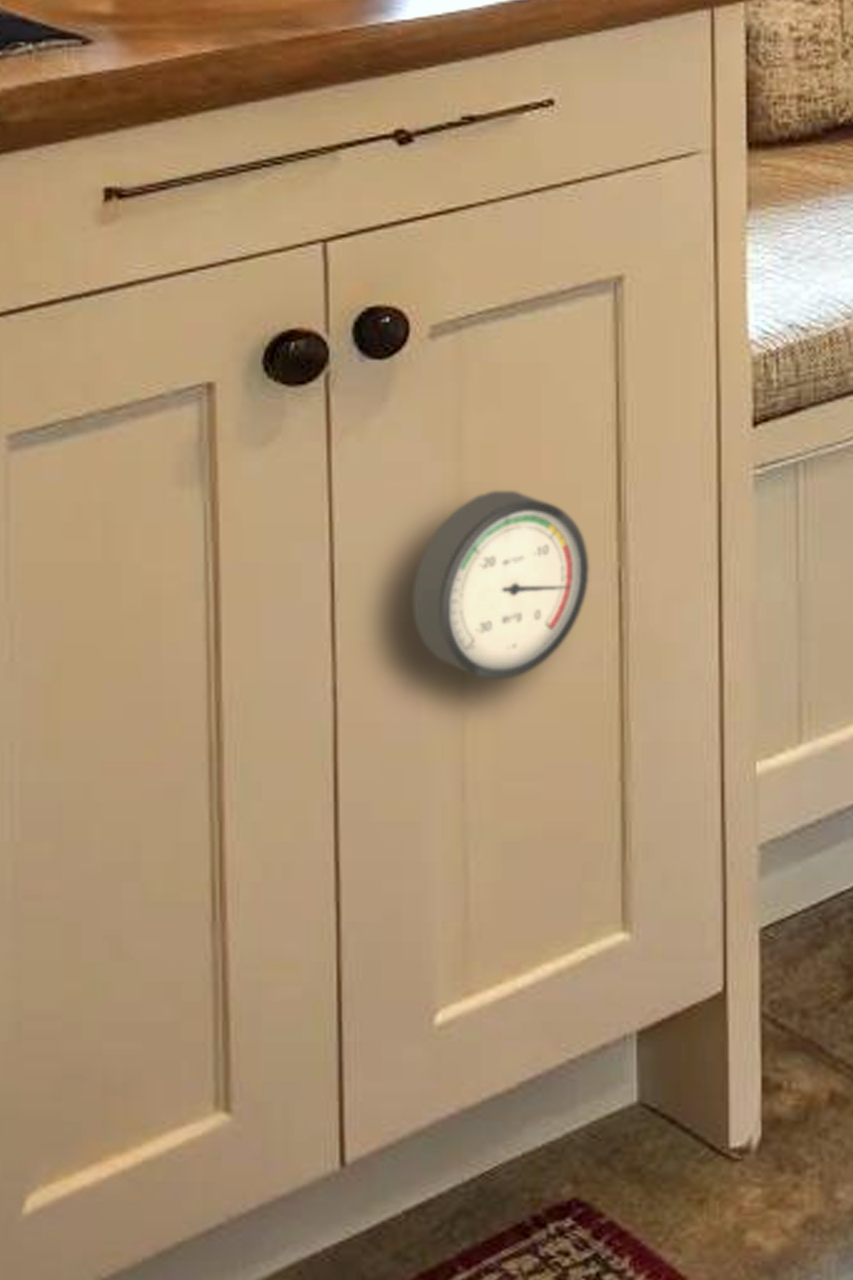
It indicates -4 inHg
